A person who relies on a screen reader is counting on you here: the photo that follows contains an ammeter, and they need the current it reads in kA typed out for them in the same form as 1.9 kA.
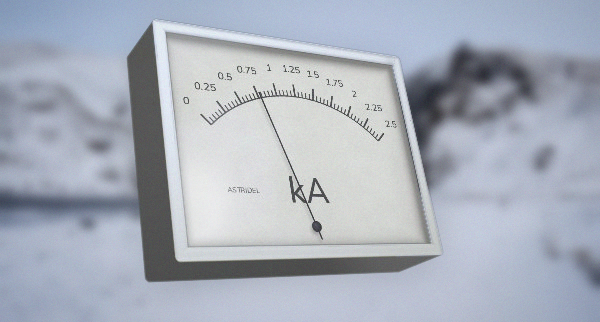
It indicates 0.75 kA
